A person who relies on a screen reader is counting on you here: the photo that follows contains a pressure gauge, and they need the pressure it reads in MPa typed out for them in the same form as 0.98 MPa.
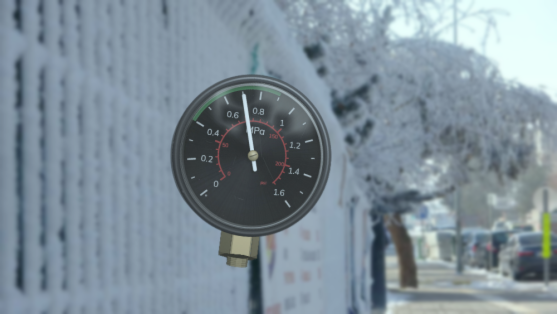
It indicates 0.7 MPa
